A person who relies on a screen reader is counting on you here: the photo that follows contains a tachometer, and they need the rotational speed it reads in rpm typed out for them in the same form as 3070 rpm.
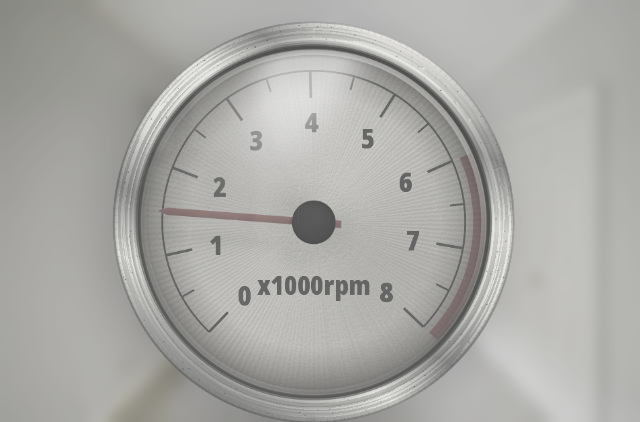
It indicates 1500 rpm
